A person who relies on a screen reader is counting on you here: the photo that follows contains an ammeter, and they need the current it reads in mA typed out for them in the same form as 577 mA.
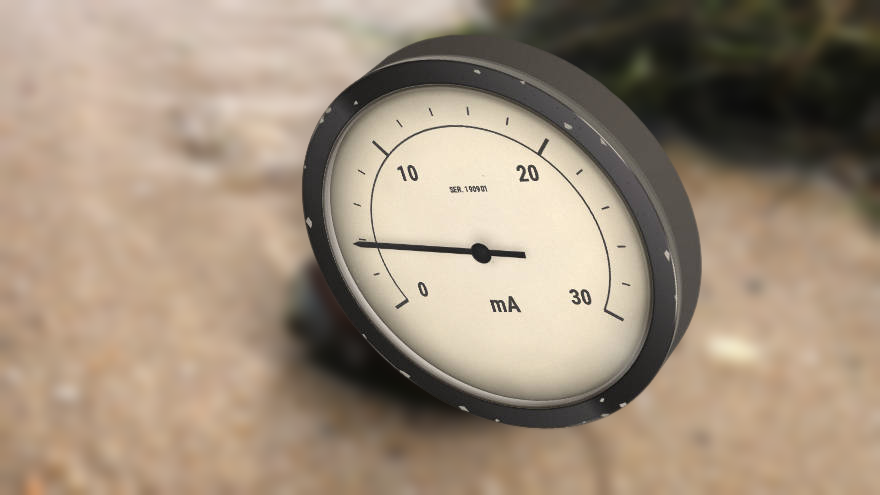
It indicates 4 mA
